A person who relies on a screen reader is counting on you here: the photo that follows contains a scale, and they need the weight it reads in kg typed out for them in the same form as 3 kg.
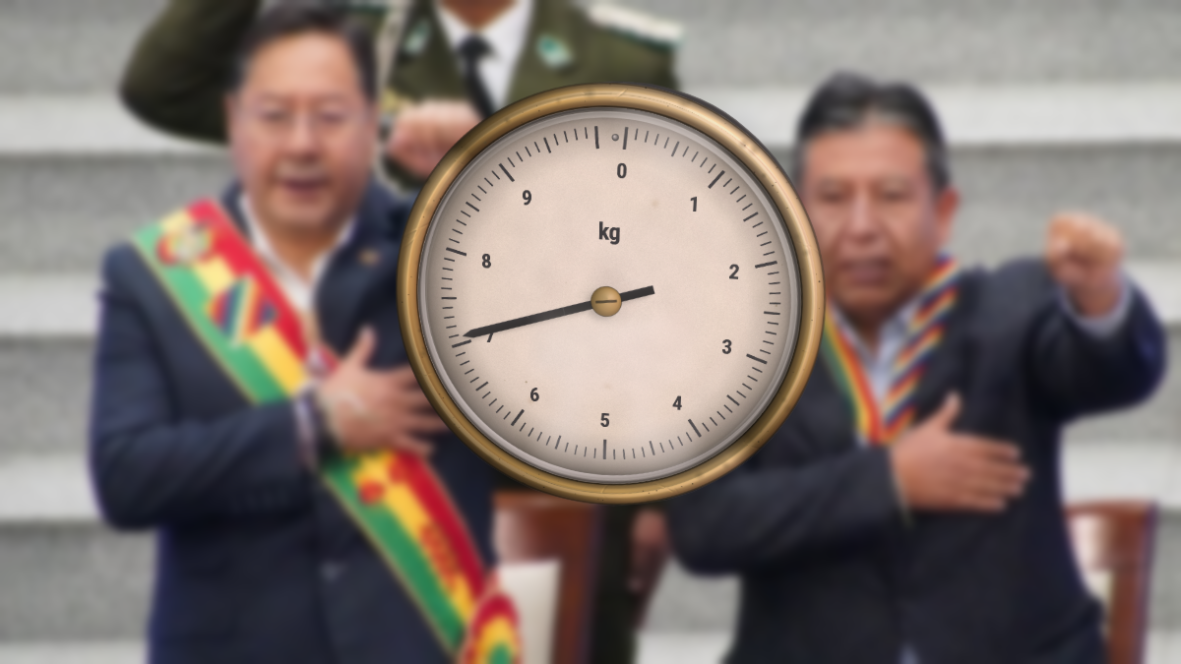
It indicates 7.1 kg
